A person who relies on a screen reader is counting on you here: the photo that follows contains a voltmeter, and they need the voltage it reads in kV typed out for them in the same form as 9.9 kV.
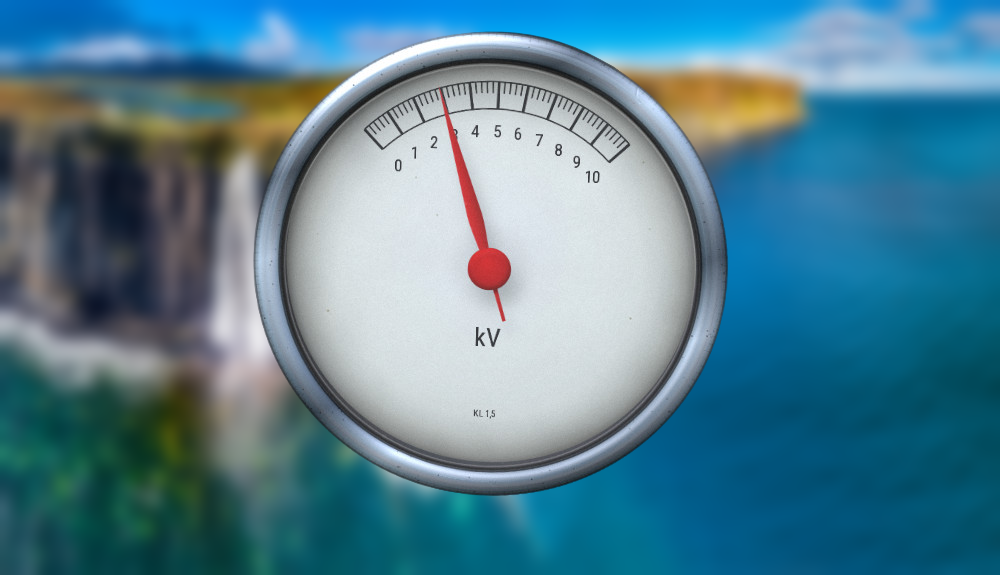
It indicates 3 kV
